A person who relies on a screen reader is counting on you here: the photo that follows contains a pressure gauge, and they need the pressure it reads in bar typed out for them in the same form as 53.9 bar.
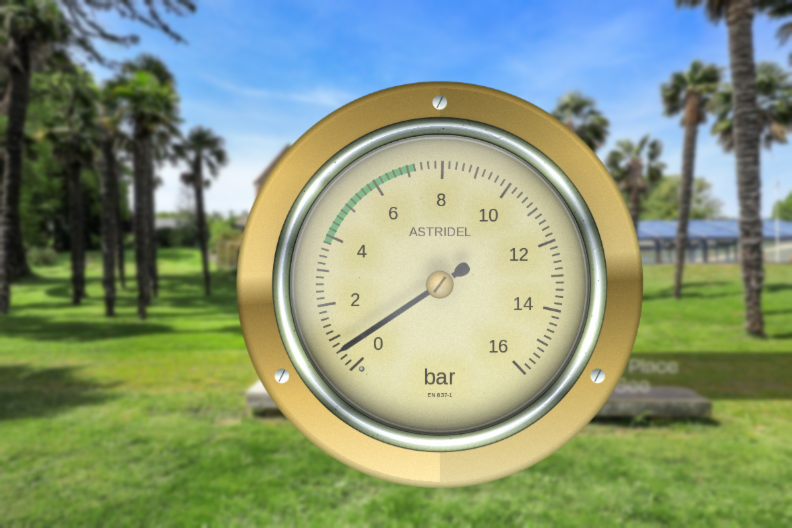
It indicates 0.6 bar
